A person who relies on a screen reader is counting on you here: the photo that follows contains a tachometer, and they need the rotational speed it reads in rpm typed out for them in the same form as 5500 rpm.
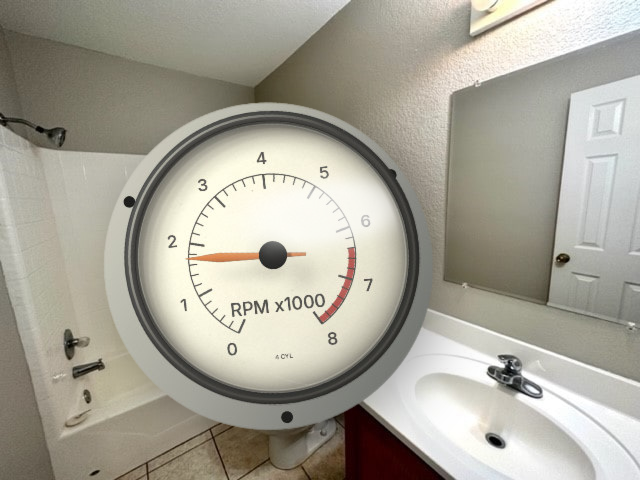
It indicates 1700 rpm
